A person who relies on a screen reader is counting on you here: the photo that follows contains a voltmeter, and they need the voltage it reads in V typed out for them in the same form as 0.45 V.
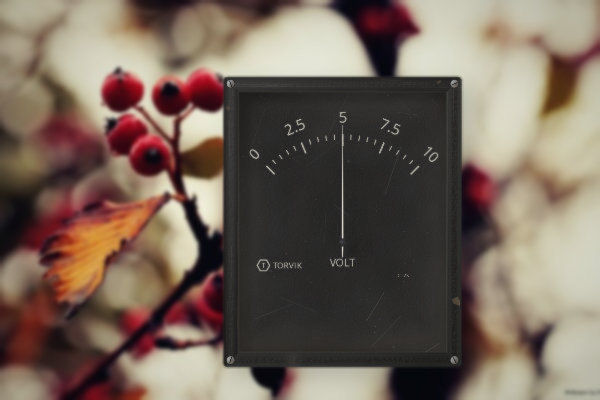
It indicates 5 V
